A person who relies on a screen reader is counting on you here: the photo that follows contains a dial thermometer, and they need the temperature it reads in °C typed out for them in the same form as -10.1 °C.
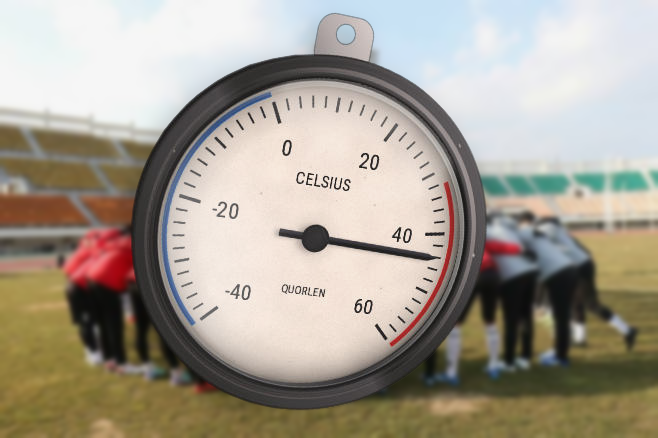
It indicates 44 °C
